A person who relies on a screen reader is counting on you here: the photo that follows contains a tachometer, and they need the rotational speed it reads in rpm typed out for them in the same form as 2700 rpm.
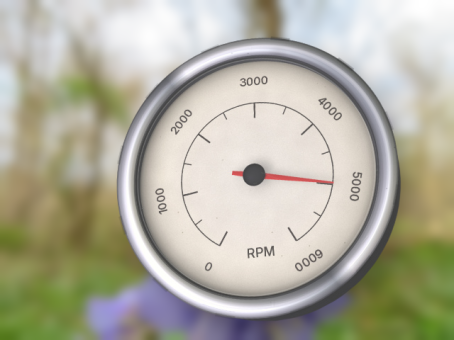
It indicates 5000 rpm
